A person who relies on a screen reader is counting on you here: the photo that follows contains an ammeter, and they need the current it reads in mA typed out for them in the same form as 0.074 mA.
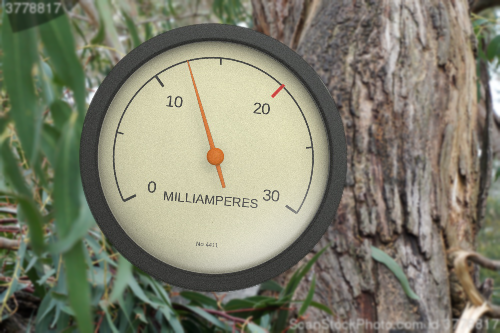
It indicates 12.5 mA
